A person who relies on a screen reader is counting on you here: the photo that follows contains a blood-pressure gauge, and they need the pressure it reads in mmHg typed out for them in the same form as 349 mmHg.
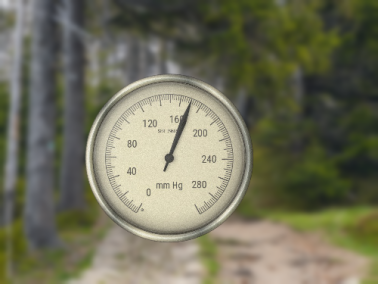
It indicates 170 mmHg
